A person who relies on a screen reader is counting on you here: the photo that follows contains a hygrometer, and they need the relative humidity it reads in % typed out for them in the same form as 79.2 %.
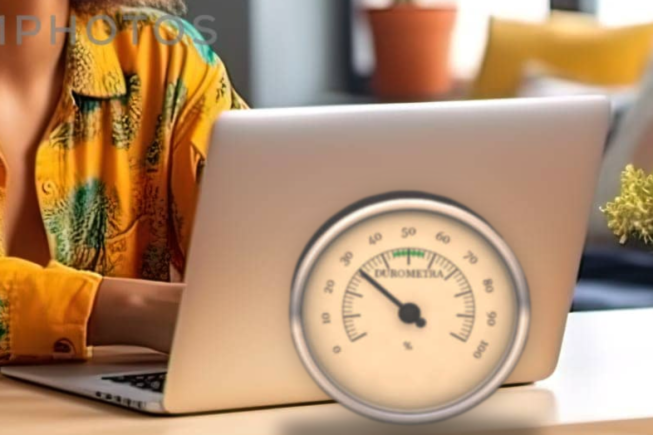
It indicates 30 %
